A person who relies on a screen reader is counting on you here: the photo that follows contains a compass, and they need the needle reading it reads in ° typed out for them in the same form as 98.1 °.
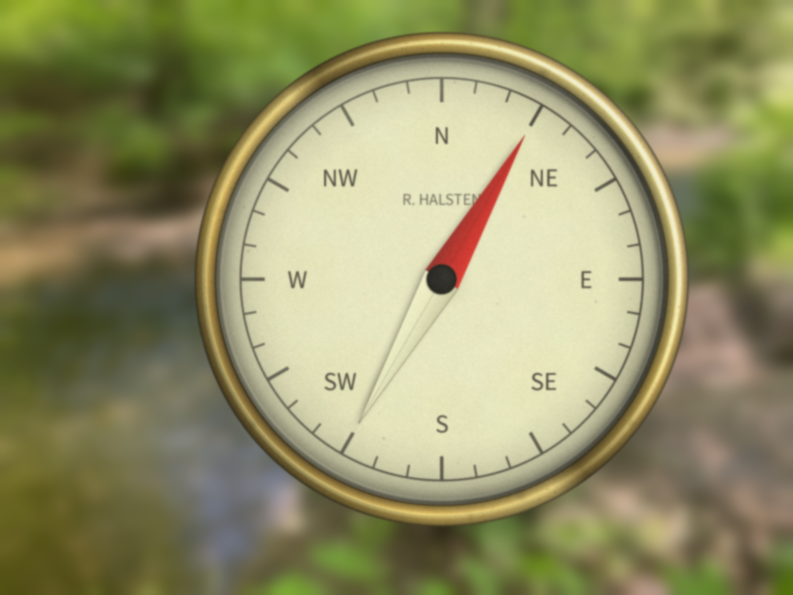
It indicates 30 °
